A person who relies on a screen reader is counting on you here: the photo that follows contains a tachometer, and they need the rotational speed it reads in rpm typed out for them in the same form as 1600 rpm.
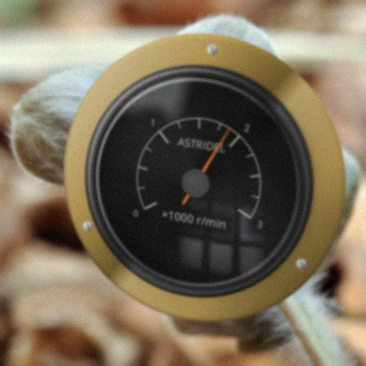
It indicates 1875 rpm
